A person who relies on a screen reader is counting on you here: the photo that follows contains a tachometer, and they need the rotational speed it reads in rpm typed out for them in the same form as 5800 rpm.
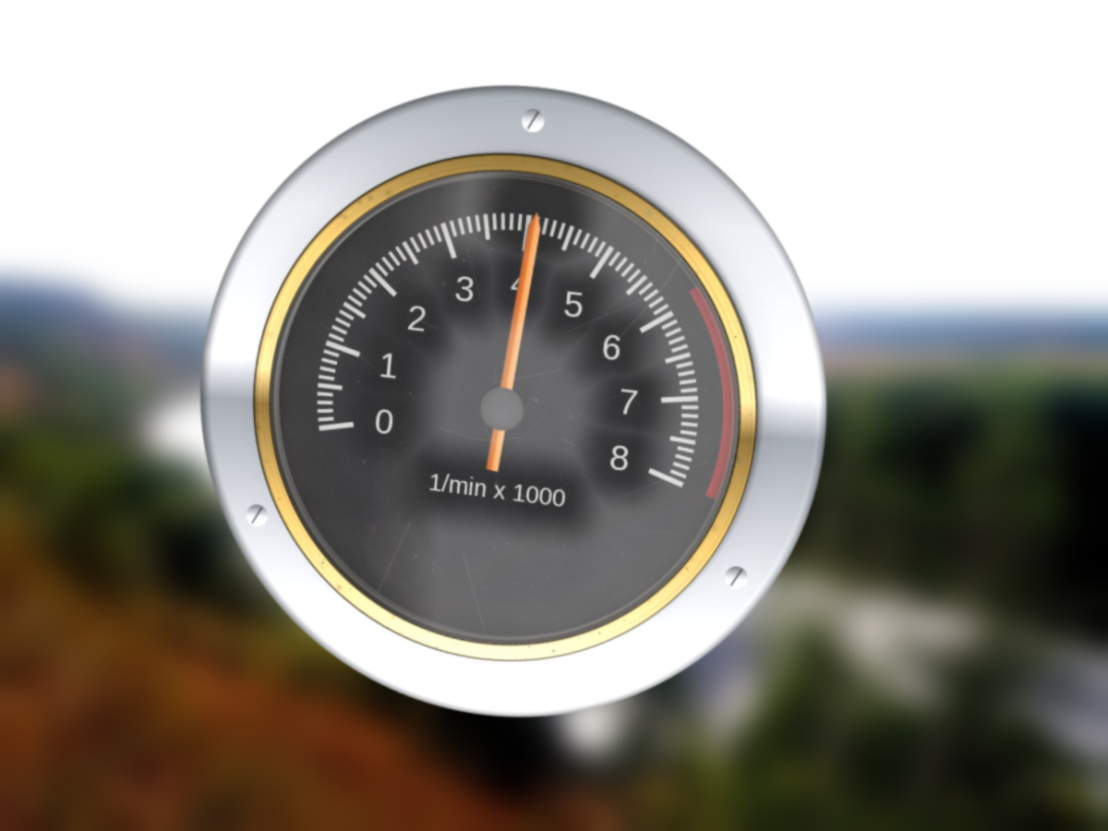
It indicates 4100 rpm
